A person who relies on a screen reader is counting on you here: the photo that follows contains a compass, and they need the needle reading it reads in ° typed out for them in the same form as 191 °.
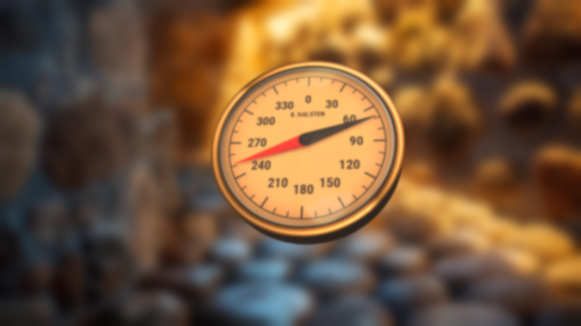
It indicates 250 °
